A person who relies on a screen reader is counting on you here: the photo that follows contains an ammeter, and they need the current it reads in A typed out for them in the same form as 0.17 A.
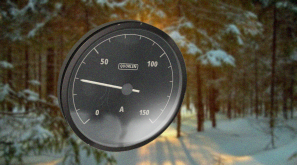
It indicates 30 A
